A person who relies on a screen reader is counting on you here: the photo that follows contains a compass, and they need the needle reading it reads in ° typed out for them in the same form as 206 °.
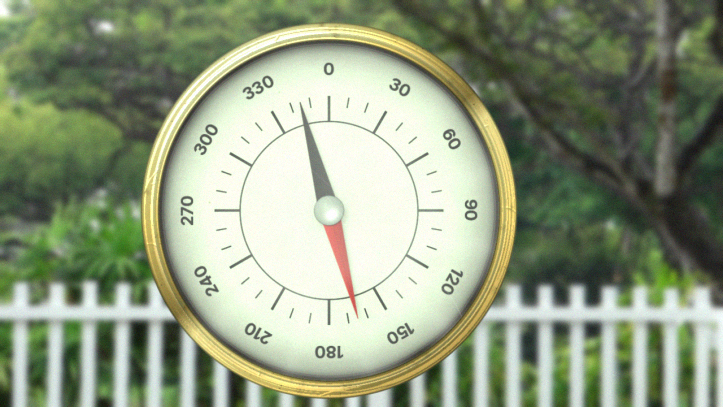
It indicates 165 °
